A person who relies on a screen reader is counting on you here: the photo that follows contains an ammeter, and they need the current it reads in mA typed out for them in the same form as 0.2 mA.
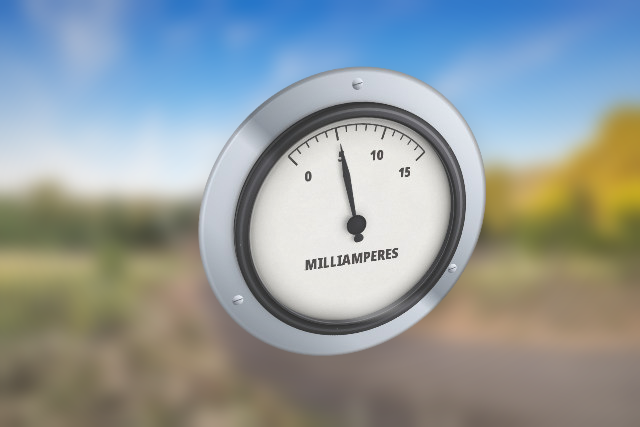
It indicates 5 mA
